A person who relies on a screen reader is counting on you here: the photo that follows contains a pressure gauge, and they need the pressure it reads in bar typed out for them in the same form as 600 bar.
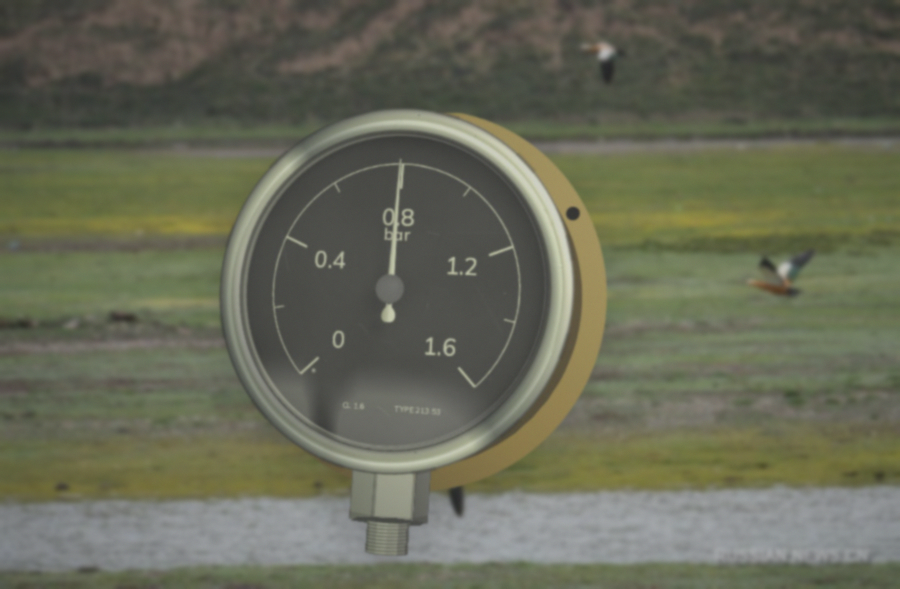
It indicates 0.8 bar
